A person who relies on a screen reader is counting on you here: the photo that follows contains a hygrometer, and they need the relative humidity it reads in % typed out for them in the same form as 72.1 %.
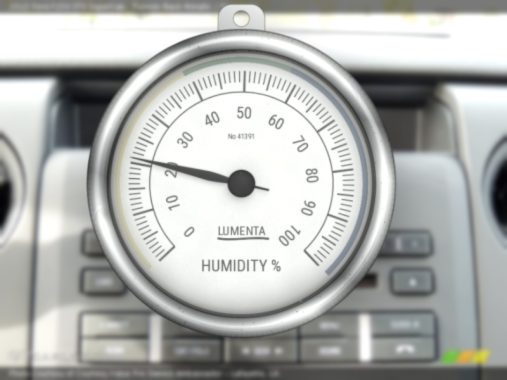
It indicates 21 %
